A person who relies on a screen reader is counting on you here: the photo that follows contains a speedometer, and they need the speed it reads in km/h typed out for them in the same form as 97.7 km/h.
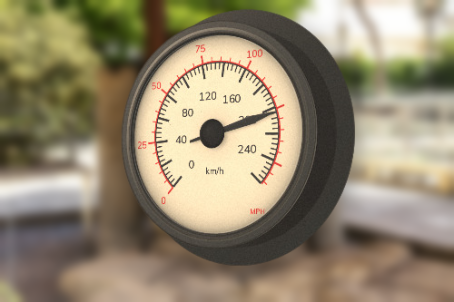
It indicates 204 km/h
